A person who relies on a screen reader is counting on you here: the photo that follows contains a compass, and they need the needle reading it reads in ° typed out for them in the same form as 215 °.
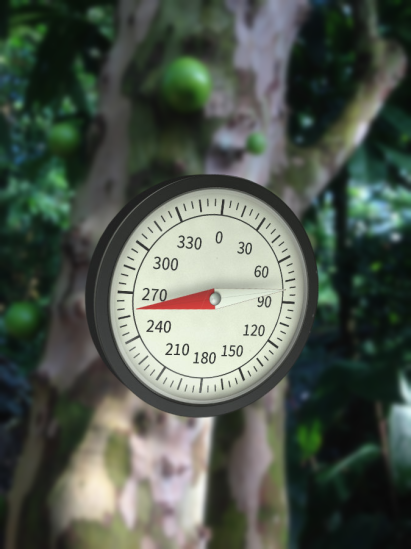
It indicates 260 °
